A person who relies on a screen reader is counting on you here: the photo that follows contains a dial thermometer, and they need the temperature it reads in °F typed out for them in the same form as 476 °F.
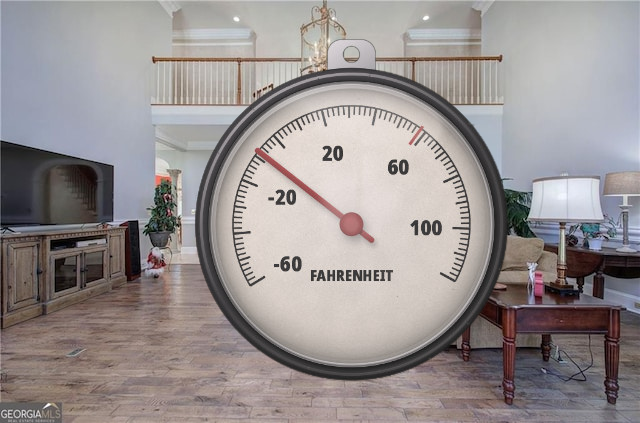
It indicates -8 °F
